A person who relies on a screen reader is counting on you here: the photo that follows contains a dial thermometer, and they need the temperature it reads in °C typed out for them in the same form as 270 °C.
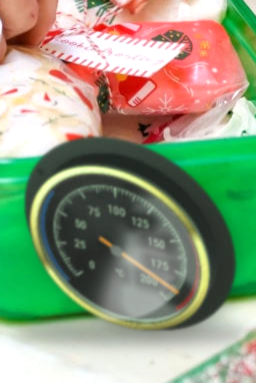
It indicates 187.5 °C
